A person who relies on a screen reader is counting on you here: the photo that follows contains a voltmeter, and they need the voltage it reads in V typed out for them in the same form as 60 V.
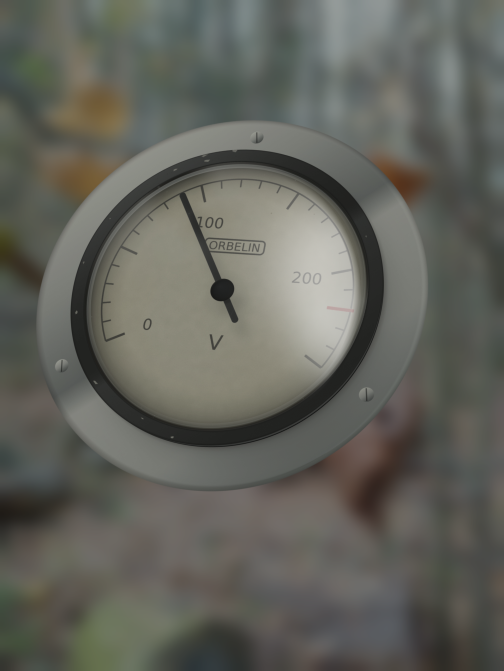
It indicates 90 V
